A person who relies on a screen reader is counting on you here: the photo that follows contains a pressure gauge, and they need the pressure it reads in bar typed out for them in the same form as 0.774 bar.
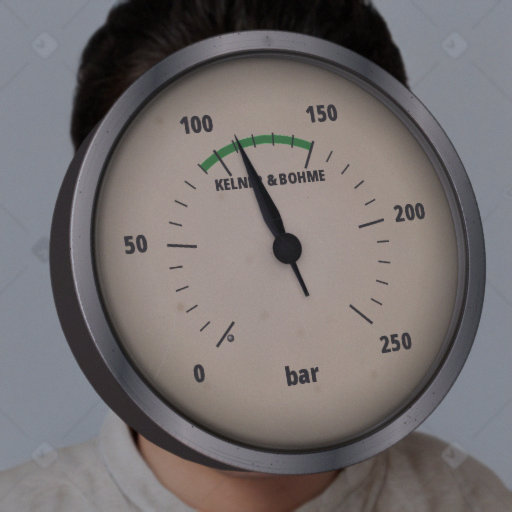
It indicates 110 bar
